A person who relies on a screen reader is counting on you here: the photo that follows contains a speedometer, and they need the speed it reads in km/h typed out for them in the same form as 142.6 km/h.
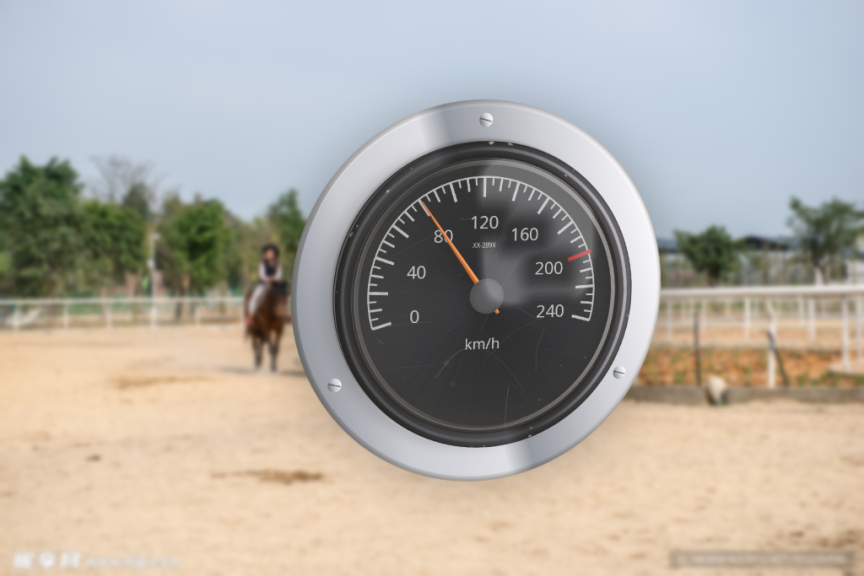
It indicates 80 km/h
